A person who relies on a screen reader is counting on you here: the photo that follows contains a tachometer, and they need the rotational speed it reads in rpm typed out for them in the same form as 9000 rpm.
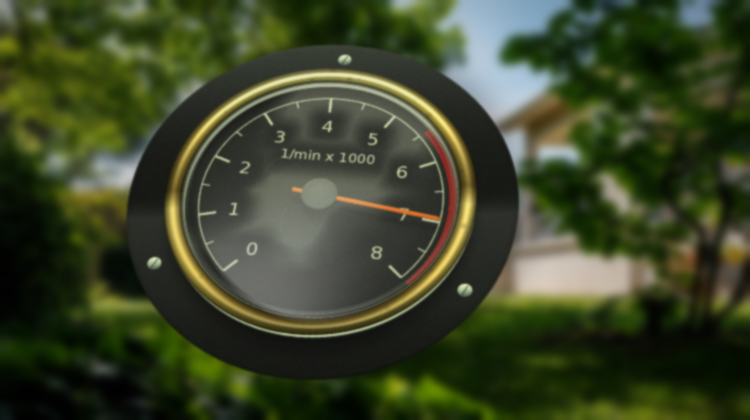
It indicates 7000 rpm
